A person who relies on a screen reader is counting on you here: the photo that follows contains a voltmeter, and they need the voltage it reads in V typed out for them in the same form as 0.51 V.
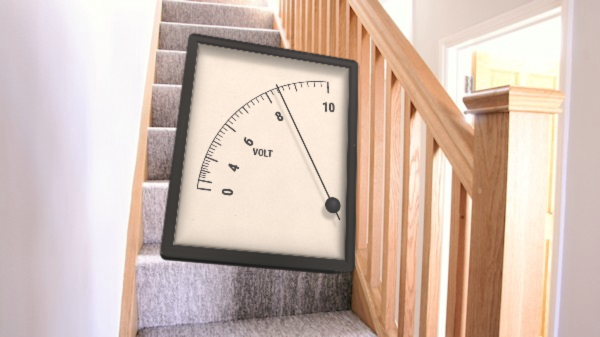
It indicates 8.4 V
